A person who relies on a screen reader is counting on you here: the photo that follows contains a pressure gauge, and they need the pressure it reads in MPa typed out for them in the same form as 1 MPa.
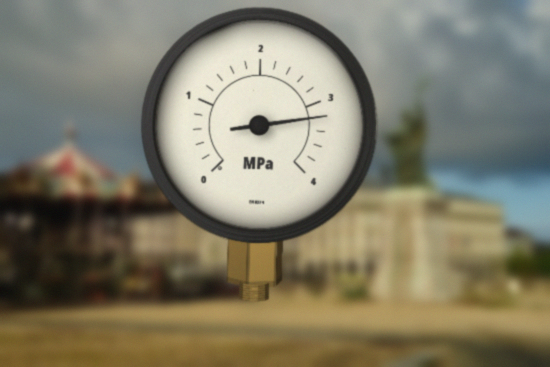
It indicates 3.2 MPa
